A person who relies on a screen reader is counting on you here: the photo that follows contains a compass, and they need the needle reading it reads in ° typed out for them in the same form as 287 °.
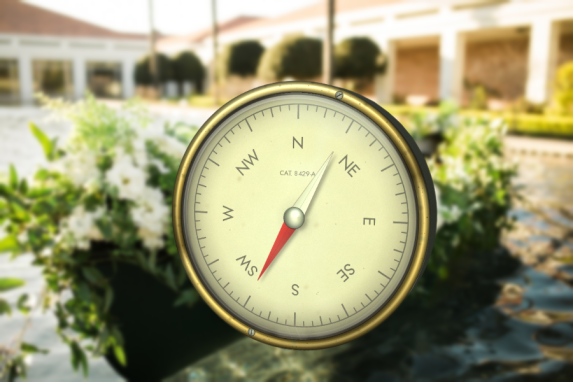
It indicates 210 °
